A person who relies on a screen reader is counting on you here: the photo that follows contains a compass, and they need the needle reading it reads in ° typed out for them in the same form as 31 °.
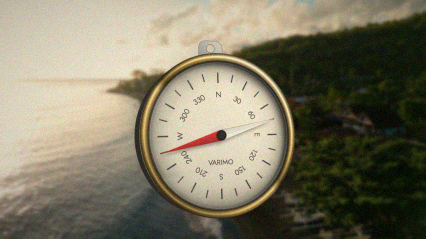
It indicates 255 °
